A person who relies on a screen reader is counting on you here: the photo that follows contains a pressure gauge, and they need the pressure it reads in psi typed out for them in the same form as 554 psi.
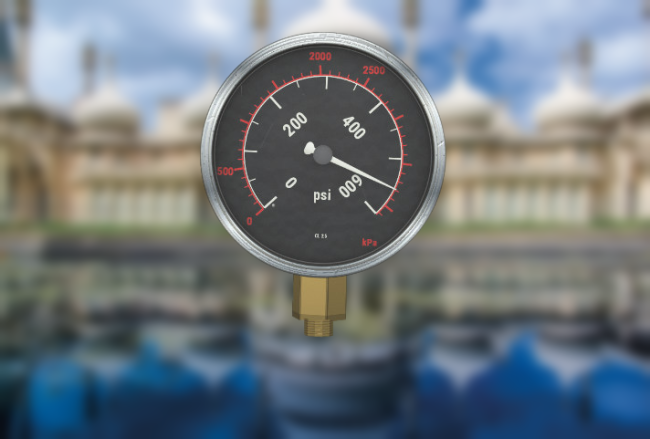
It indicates 550 psi
